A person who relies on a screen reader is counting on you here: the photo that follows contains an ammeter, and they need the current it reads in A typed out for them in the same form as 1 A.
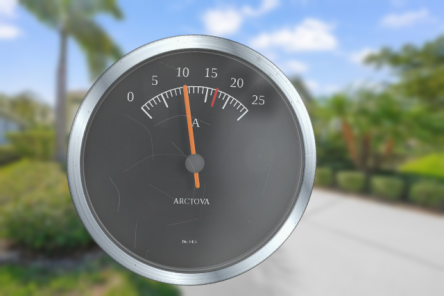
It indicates 10 A
